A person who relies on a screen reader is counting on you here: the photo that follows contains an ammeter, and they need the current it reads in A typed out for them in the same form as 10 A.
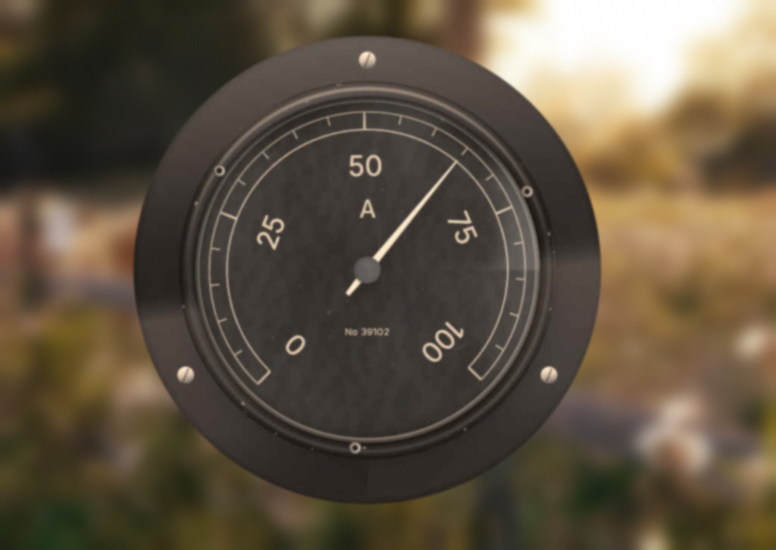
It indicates 65 A
